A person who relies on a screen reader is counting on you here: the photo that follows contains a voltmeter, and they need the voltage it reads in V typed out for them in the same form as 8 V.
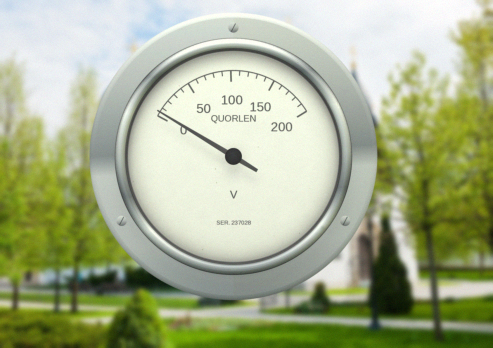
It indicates 5 V
